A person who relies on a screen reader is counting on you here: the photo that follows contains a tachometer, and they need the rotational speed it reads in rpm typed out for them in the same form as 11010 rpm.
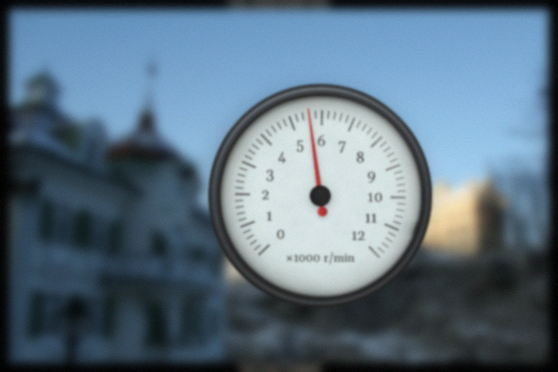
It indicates 5600 rpm
